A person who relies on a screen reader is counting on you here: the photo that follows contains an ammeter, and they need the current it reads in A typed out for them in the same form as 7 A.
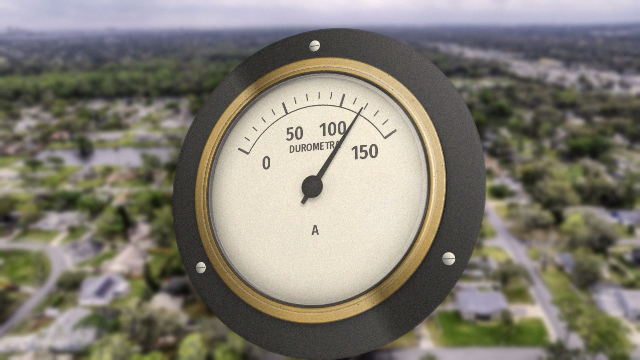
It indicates 120 A
